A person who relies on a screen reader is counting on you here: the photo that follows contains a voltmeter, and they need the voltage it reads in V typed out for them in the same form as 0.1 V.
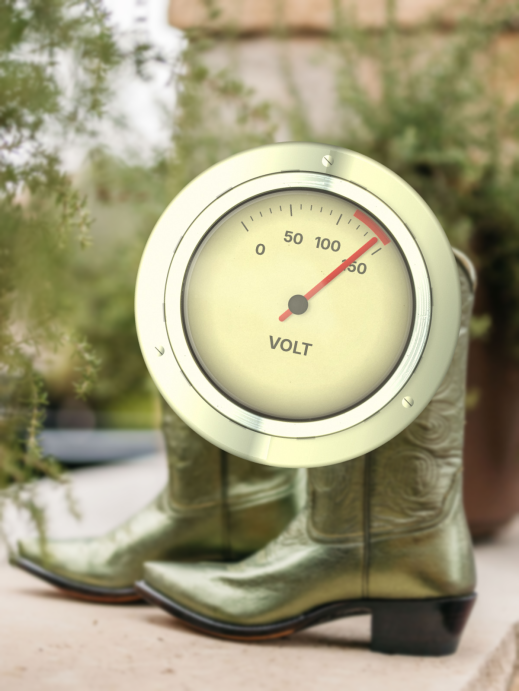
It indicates 140 V
